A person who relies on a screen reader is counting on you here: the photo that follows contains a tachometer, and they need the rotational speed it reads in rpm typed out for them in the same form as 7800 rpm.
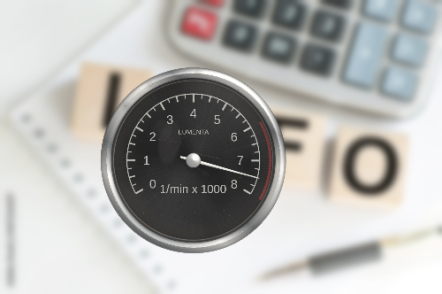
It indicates 7500 rpm
